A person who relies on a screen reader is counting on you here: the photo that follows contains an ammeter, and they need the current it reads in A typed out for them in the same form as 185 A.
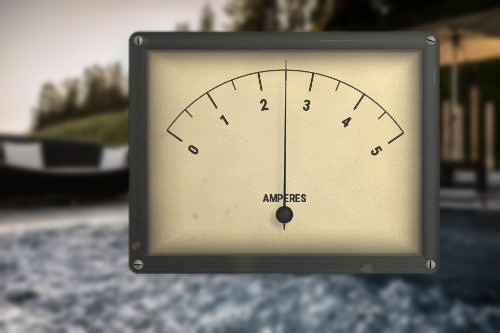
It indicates 2.5 A
